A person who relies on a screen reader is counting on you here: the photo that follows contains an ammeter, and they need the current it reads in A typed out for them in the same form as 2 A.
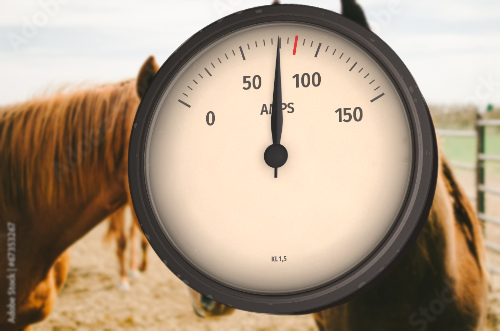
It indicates 75 A
